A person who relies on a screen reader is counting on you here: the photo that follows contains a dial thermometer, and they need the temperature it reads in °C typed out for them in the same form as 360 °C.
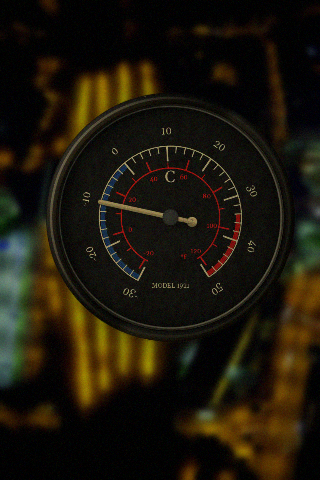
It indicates -10 °C
